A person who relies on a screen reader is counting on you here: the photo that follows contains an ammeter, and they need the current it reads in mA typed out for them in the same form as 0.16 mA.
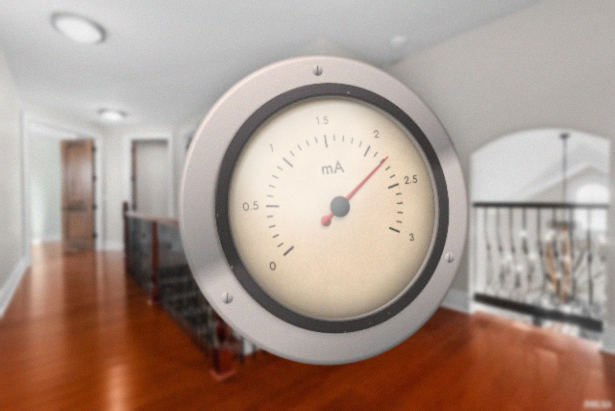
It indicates 2.2 mA
